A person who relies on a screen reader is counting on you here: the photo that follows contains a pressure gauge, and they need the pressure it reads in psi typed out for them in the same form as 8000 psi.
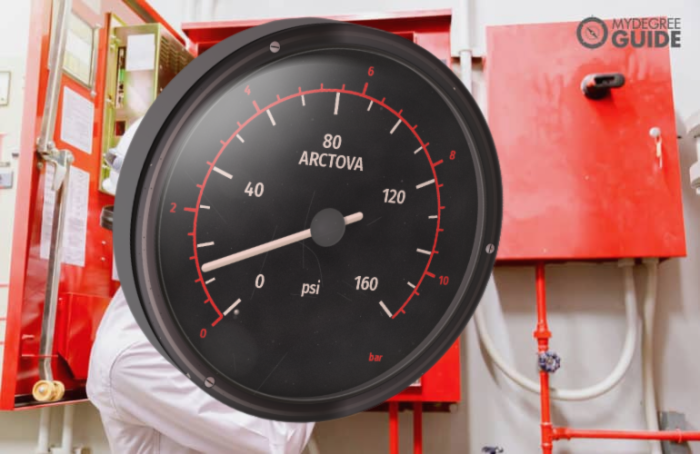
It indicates 15 psi
